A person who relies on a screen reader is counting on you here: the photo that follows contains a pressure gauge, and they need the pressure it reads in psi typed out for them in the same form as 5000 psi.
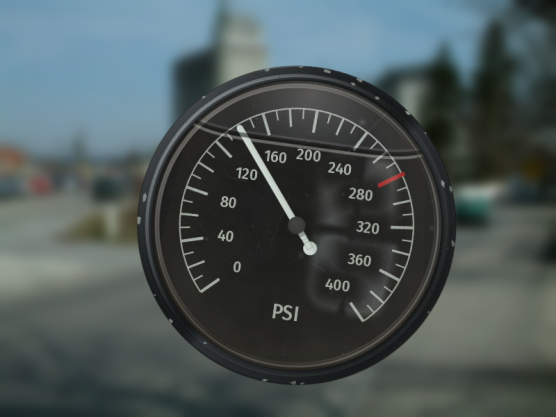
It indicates 140 psi
